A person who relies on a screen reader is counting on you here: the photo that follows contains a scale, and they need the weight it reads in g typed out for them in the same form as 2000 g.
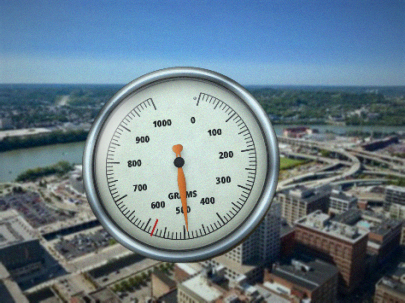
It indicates 490 g
